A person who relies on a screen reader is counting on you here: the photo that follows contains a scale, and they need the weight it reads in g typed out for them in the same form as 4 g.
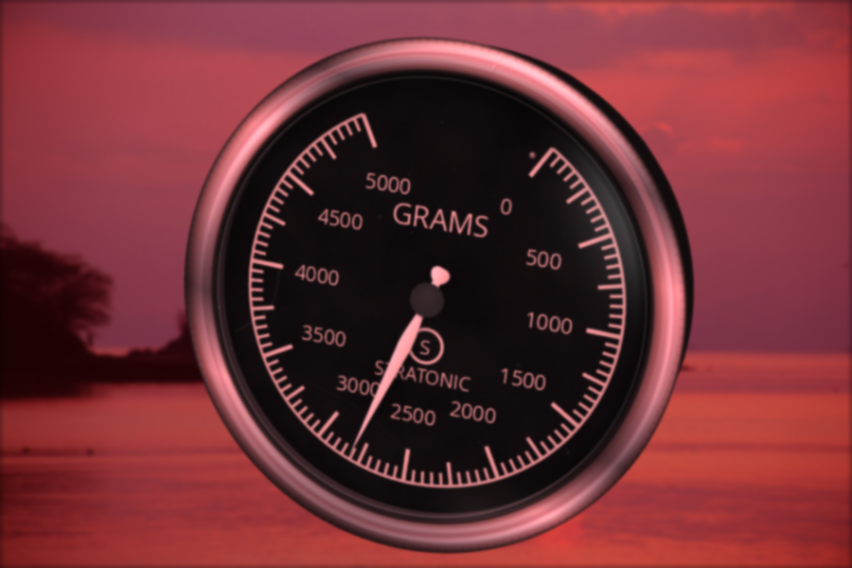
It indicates 2800 g
